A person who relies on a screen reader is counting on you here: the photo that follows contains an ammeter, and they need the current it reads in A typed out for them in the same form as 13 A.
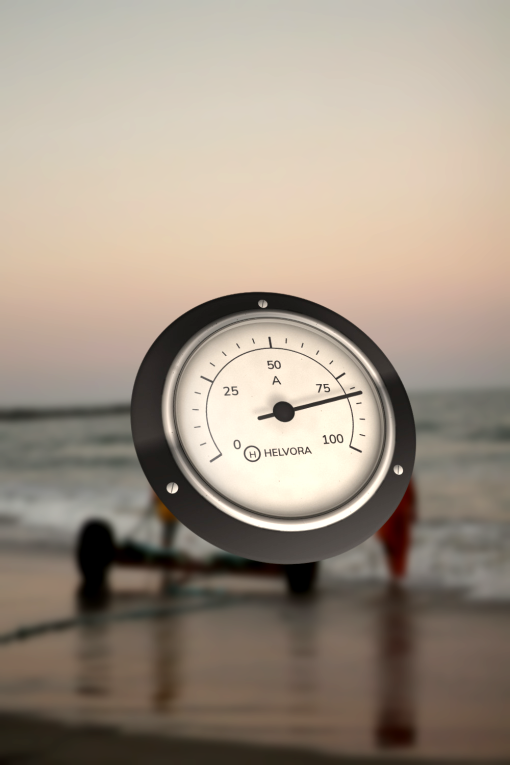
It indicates 82.5 A
